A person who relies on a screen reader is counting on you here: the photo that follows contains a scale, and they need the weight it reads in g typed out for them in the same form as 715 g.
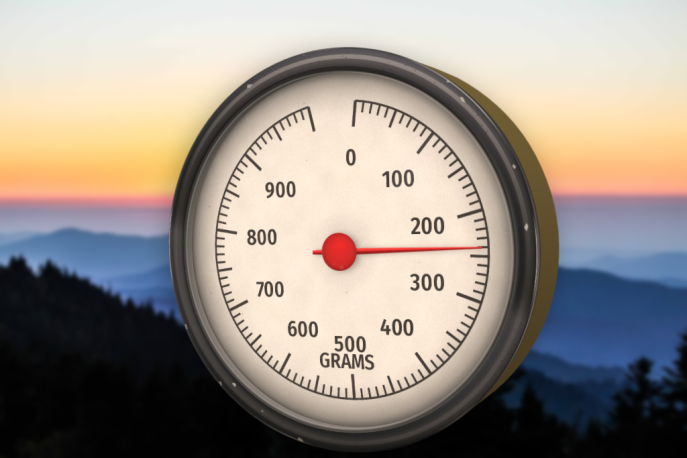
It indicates 240 g
